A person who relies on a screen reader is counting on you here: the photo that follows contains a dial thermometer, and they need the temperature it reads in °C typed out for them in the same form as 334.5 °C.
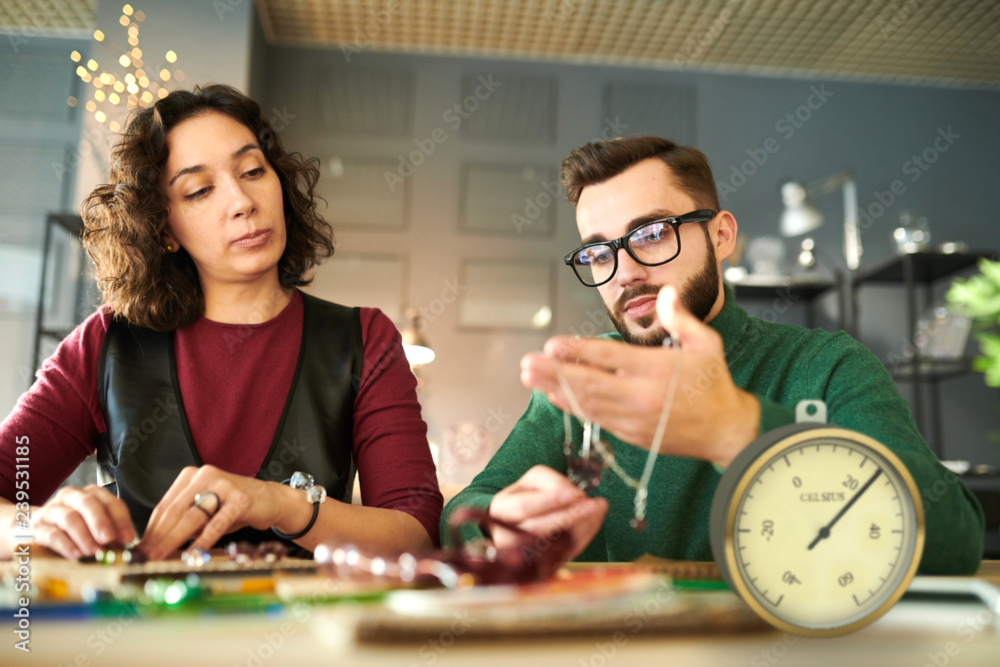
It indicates 24 °C
